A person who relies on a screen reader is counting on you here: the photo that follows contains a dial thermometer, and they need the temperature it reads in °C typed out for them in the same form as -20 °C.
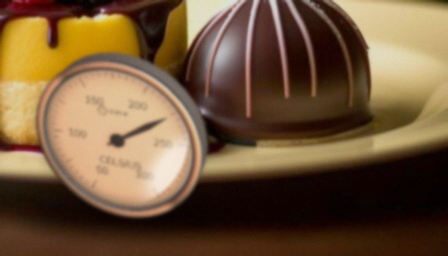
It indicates 225 °C
